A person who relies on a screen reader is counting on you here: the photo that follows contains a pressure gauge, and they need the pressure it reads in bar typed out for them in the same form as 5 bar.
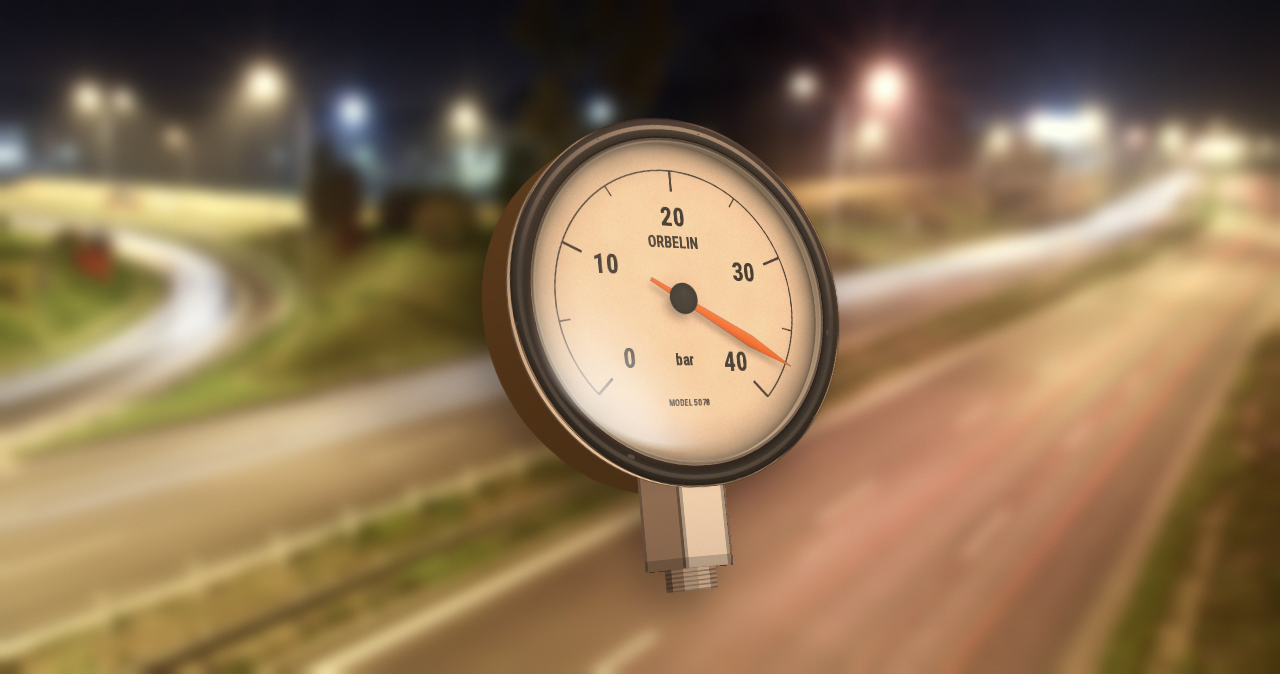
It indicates 37.5 bar
